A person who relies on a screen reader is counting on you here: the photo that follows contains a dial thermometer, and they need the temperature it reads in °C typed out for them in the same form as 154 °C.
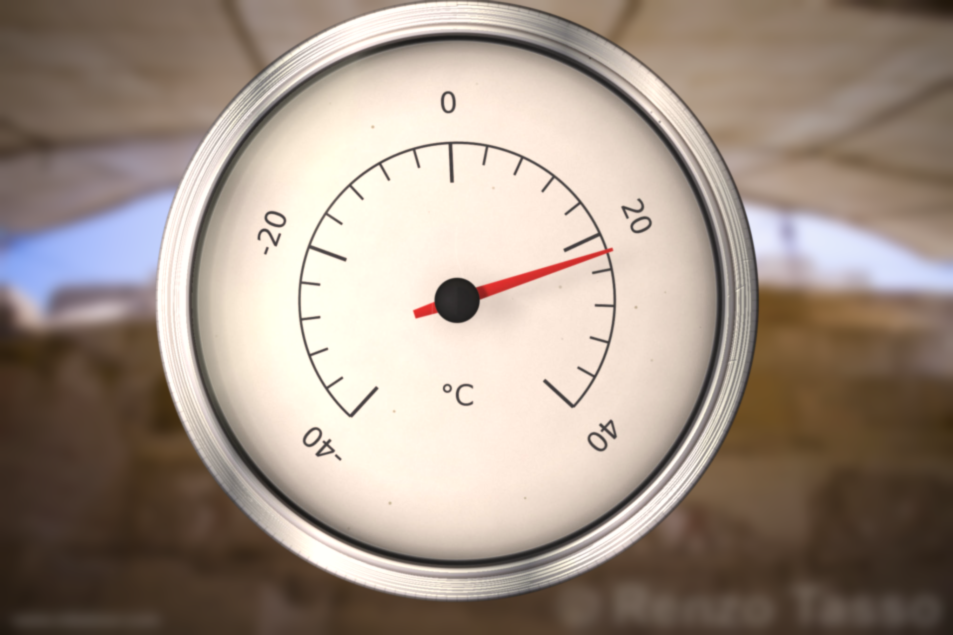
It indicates 22 °C
